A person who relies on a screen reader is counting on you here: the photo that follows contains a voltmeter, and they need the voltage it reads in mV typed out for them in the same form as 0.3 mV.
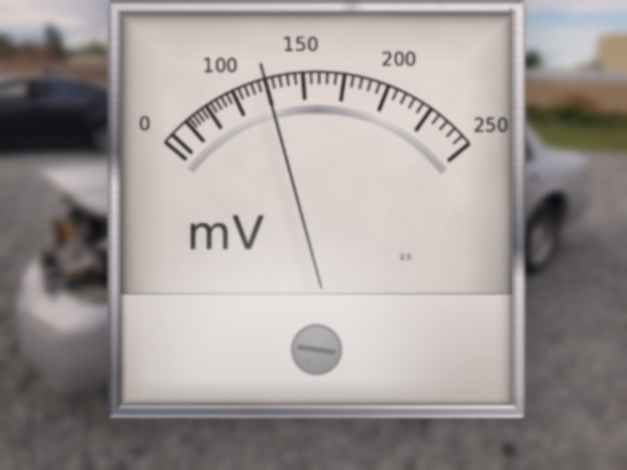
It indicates 125 mV
